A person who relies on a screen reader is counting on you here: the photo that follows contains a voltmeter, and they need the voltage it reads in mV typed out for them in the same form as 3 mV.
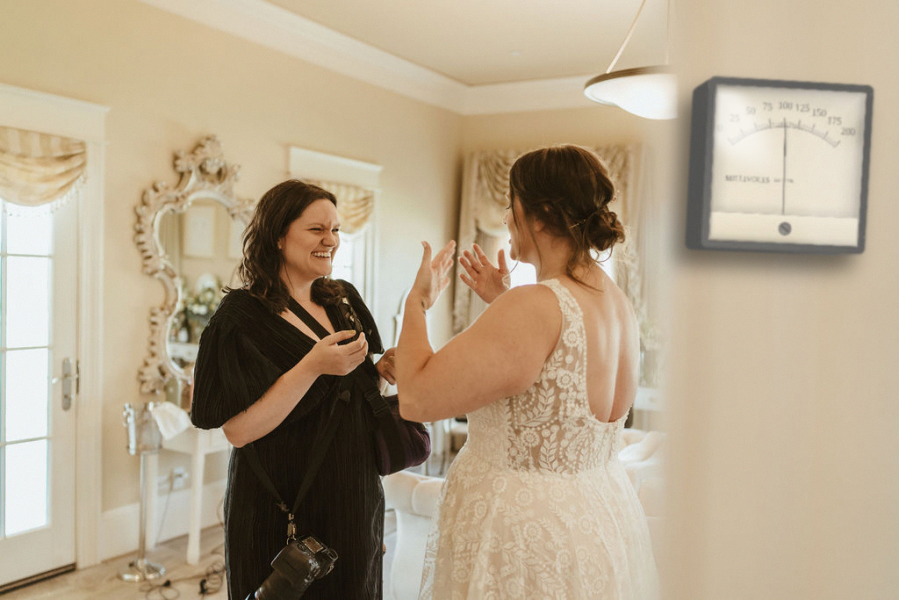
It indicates 100 mV
